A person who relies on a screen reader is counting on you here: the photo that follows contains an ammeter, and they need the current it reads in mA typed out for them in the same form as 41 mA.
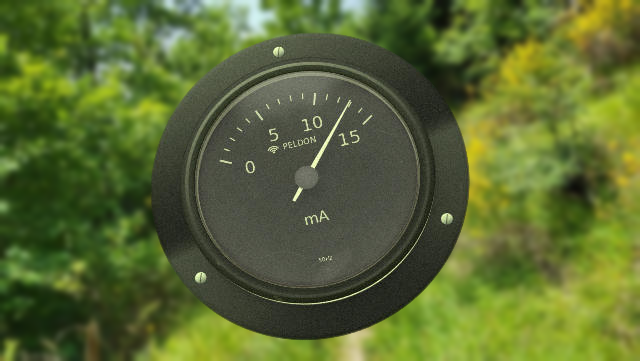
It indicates 13 mA
